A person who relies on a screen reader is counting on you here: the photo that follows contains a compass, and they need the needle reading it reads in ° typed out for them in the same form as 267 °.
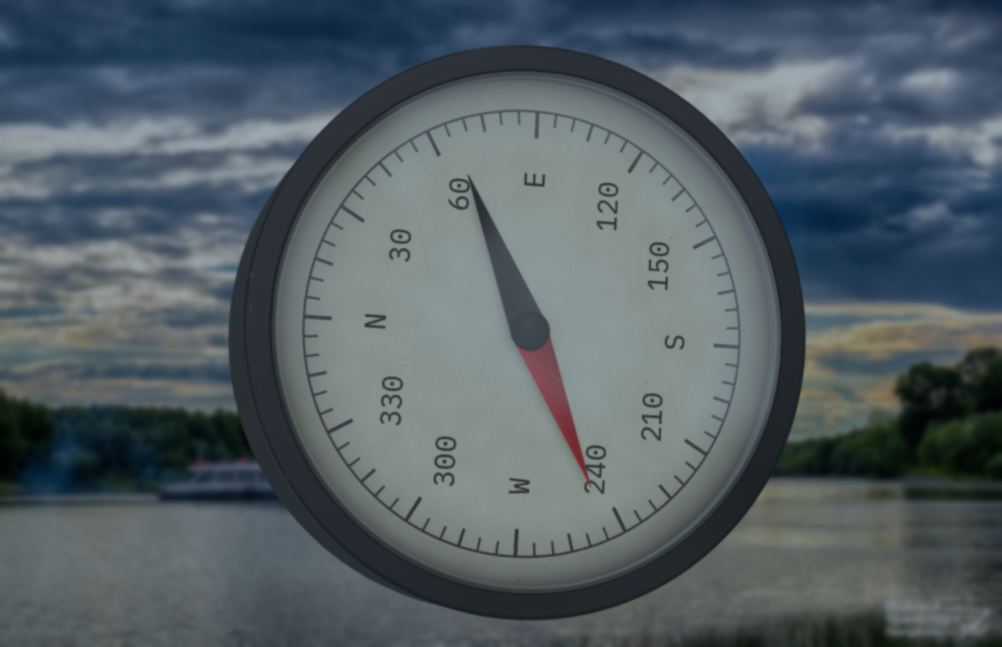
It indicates 245 °
